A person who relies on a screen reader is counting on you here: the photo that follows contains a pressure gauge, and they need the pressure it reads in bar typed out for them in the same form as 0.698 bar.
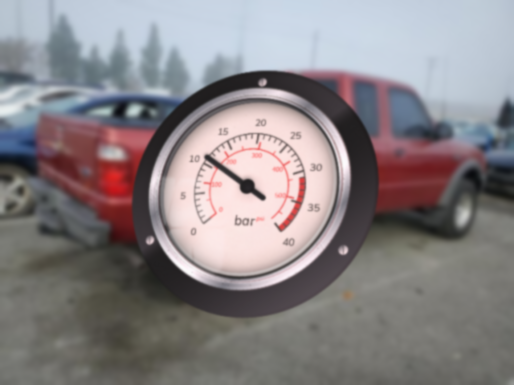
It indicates 11 bar
